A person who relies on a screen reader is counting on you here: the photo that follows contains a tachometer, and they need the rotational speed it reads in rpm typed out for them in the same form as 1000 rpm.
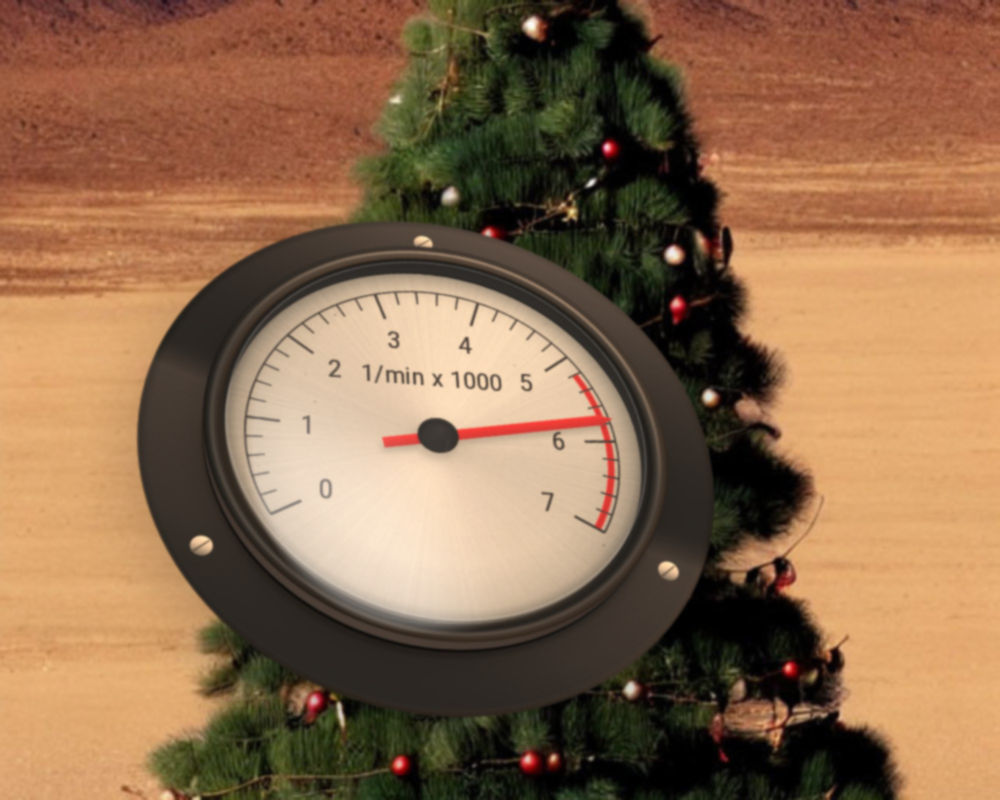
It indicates 5800 rpm
